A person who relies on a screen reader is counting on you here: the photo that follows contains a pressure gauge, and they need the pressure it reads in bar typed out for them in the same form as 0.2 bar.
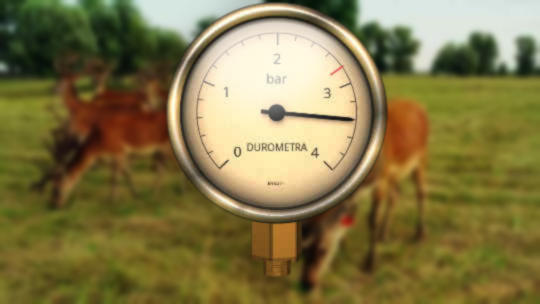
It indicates 3.4 bar
